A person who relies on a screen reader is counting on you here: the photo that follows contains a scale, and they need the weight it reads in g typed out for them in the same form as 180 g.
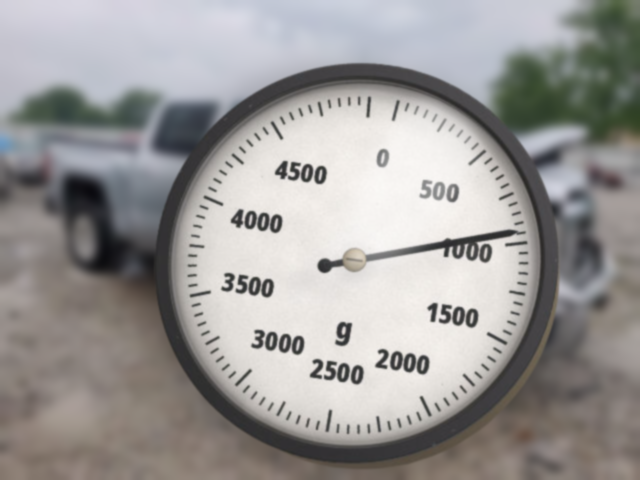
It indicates 950 g
